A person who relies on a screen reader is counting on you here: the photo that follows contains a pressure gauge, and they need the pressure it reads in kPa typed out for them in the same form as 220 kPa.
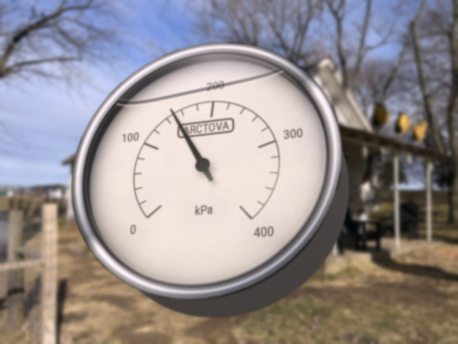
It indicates 150 kPa
